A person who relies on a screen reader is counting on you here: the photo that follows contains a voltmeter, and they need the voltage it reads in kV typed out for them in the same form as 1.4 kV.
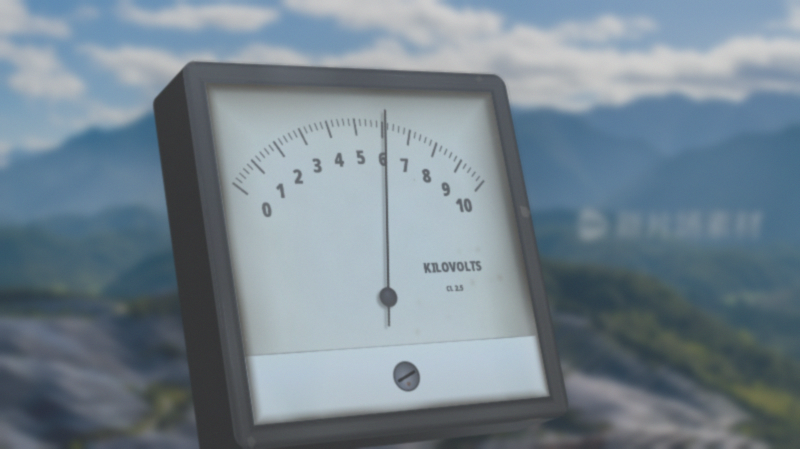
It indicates 6 kV
